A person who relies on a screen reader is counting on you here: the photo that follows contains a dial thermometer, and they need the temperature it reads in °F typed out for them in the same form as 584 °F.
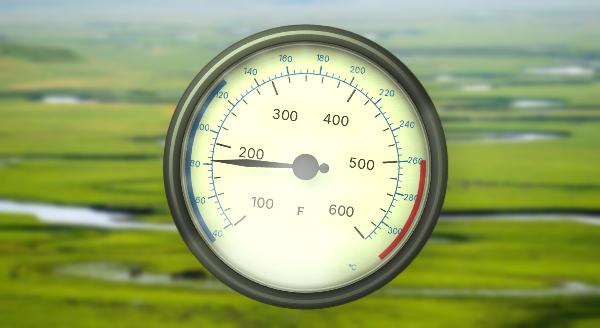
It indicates 180 °F
